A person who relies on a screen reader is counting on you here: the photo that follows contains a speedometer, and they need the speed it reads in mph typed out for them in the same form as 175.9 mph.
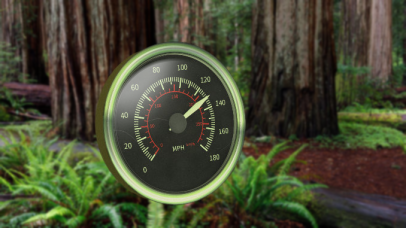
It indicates 130 mph
